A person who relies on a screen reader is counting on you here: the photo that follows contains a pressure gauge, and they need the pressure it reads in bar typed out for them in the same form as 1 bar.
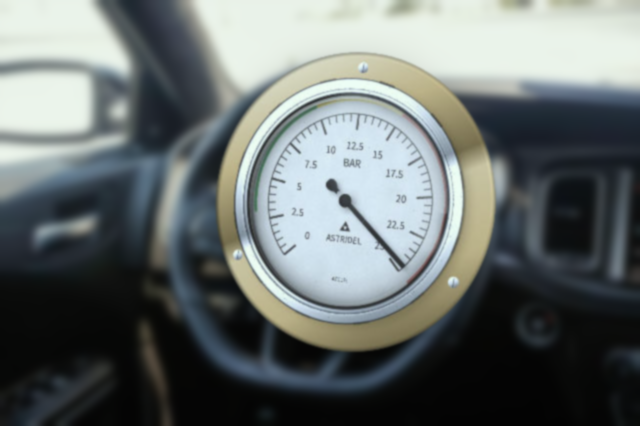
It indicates 24.5 bar
